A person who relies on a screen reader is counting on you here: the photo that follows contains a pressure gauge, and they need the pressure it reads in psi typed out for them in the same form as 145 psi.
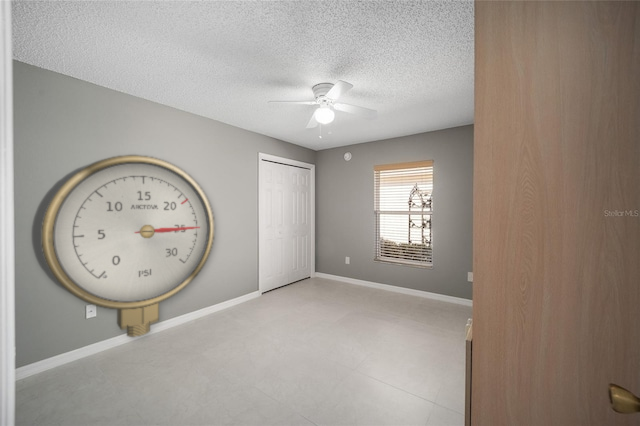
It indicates 25 psi
